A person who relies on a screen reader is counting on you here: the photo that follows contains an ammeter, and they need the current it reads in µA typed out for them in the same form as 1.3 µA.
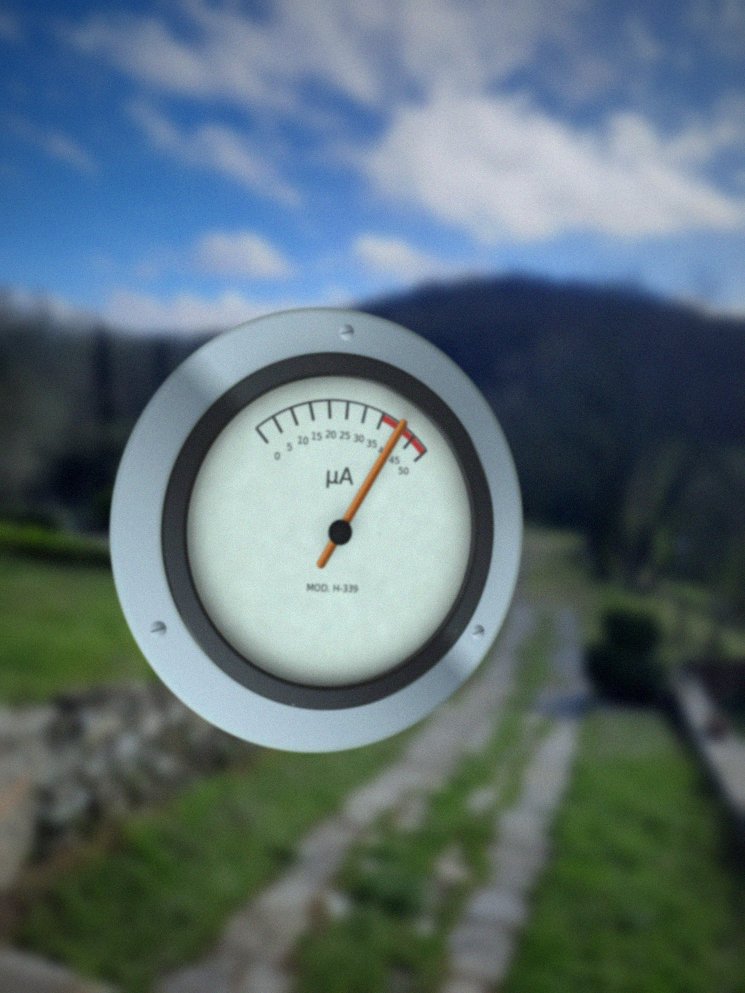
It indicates 40 µA
